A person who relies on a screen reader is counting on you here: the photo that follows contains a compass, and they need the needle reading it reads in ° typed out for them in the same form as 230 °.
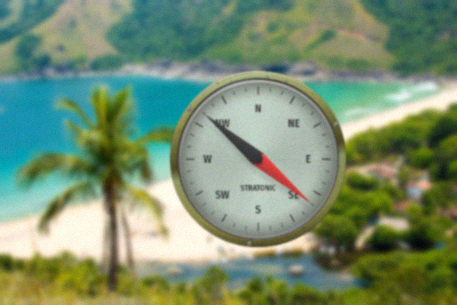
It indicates 130 °
